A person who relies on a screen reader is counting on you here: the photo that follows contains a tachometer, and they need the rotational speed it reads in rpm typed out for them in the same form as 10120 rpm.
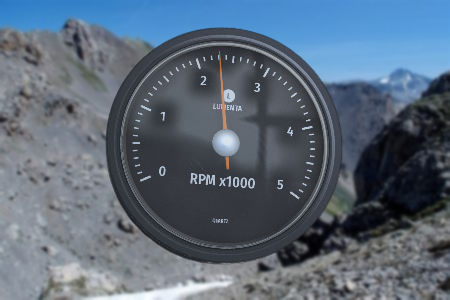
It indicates 2300 rpm
